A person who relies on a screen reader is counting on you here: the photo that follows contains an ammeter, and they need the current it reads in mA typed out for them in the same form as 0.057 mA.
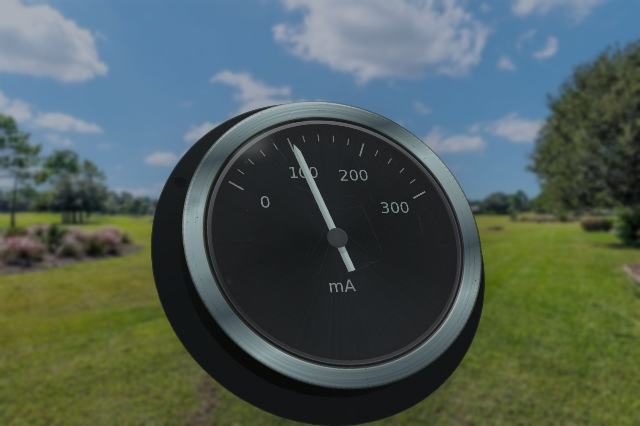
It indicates 100 mA
